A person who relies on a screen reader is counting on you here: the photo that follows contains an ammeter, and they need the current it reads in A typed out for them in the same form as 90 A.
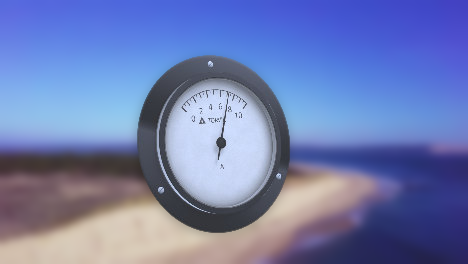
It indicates 7 A
